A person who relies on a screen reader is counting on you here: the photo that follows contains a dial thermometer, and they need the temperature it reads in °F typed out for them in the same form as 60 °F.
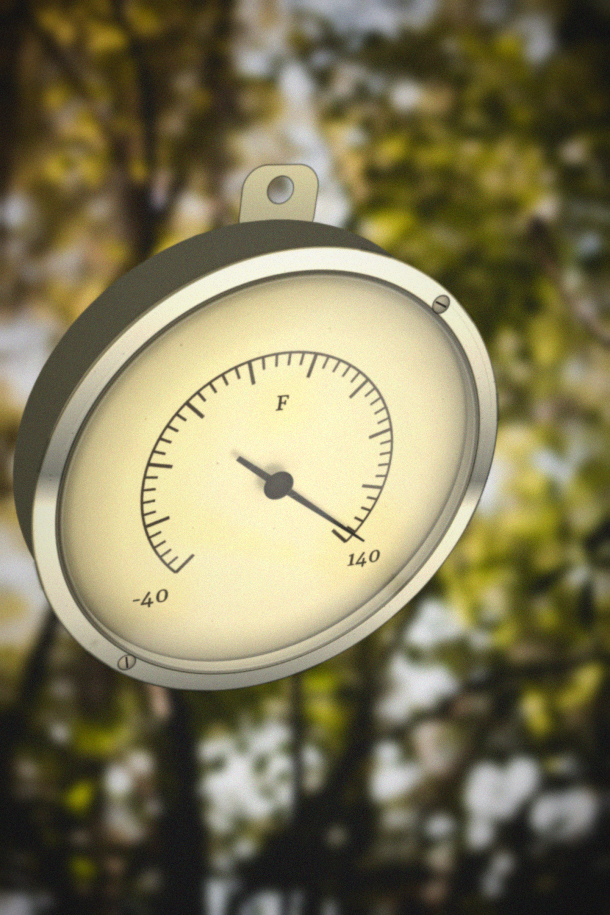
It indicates 136 °F
